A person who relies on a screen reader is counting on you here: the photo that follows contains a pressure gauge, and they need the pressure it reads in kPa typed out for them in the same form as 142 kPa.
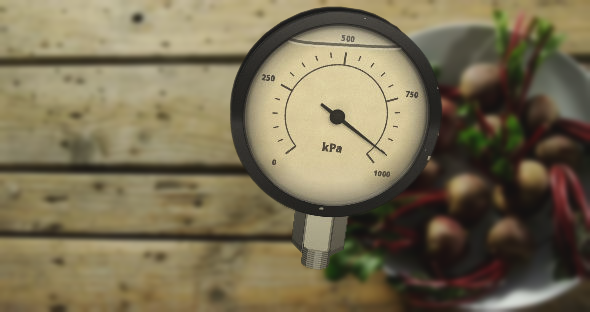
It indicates 950 kPa
